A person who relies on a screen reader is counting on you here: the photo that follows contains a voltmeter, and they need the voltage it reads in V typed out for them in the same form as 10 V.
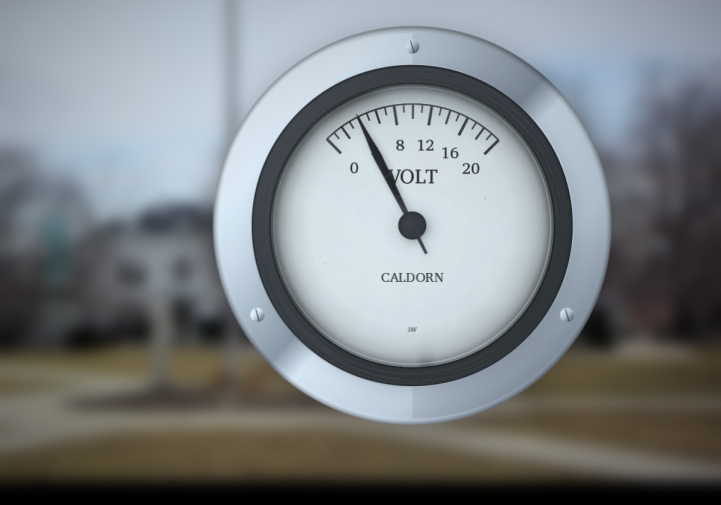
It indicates 4 V
